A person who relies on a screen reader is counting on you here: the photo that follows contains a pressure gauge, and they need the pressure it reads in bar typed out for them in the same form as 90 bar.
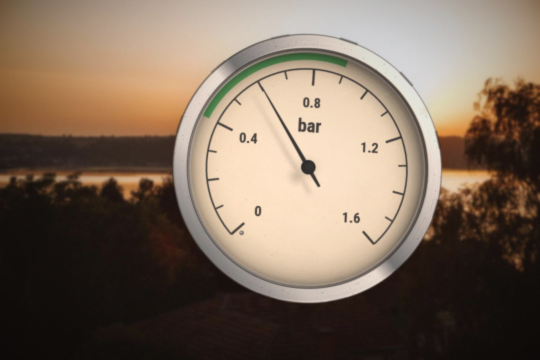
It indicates 0.6 bar
